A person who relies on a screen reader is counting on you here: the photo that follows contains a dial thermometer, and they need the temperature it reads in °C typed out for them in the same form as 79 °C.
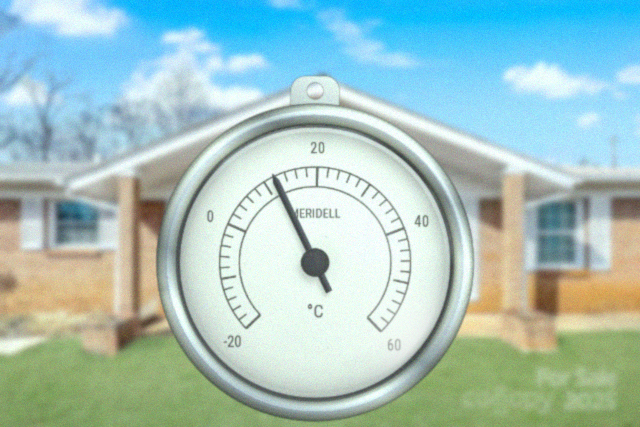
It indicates 12 °C
